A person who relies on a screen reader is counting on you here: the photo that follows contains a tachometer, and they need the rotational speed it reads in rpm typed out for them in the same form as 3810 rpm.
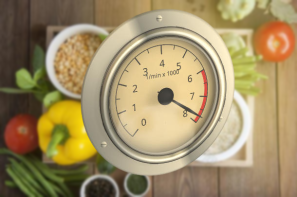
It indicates 7750 rpm
